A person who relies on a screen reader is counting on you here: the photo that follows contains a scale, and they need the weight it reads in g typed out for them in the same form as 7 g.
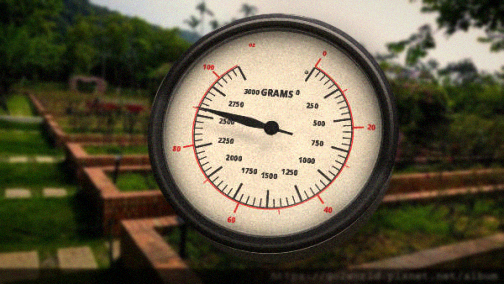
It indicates 2550 g
